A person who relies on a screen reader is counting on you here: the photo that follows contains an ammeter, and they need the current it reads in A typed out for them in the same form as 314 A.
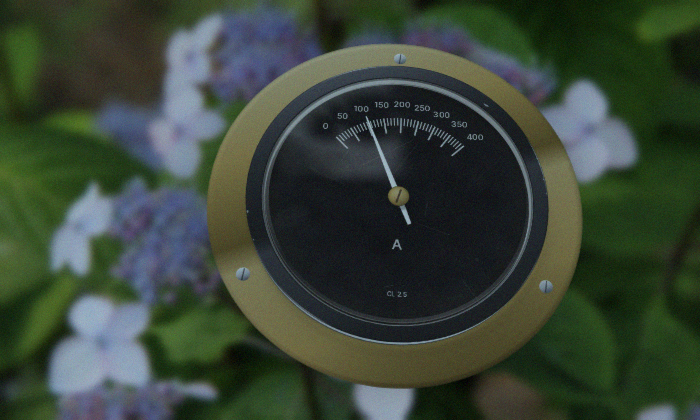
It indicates 100 A
